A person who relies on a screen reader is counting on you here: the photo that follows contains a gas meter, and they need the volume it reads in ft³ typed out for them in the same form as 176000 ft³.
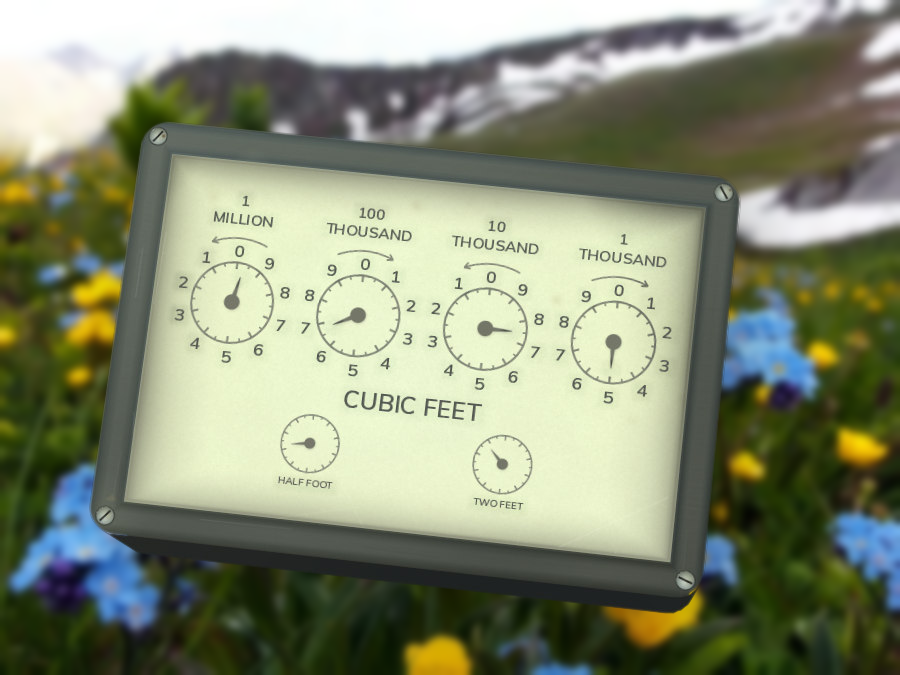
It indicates 967500 ft³
